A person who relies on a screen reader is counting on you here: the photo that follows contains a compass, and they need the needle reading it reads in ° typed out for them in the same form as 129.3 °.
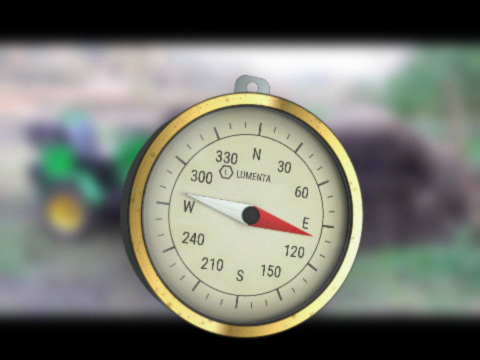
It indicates 100 °
